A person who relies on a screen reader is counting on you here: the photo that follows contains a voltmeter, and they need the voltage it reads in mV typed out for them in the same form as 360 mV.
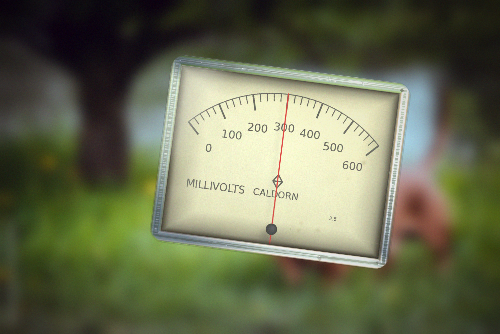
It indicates 300 mV
